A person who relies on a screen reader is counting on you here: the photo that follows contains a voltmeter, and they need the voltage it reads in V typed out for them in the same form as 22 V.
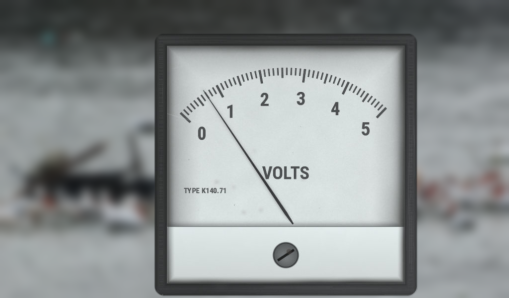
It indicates 0.7 V
